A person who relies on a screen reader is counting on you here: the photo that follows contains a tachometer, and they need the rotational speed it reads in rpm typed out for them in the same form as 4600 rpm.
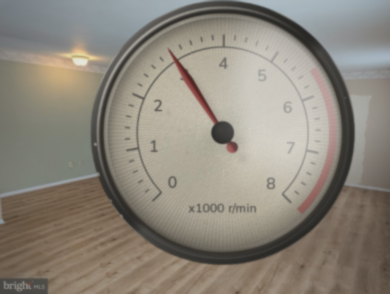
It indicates 3000 rpm
